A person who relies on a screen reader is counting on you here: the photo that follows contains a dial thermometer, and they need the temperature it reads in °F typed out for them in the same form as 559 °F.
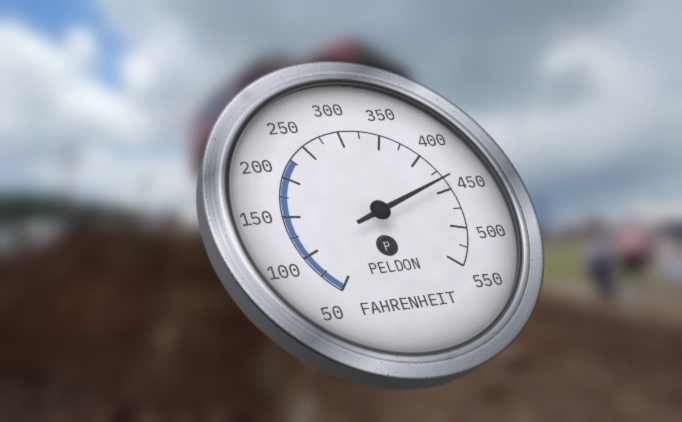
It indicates 437.5 °F
